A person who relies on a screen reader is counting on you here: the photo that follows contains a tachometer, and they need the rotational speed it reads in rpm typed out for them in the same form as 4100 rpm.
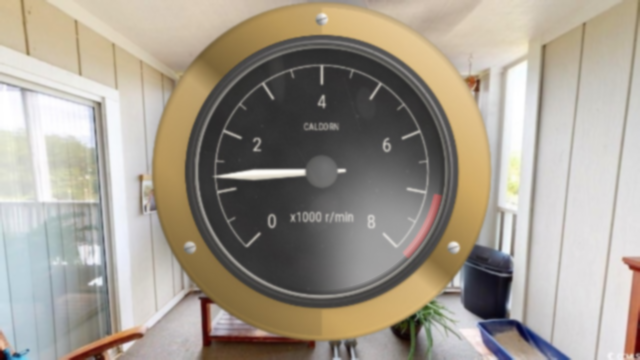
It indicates 1250 rpm
